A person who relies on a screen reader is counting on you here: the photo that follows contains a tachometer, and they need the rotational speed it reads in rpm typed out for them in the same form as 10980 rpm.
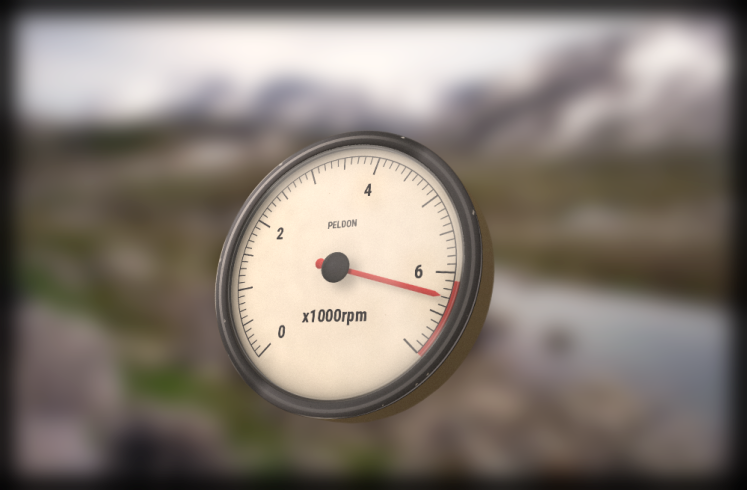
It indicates 6300 rpm
